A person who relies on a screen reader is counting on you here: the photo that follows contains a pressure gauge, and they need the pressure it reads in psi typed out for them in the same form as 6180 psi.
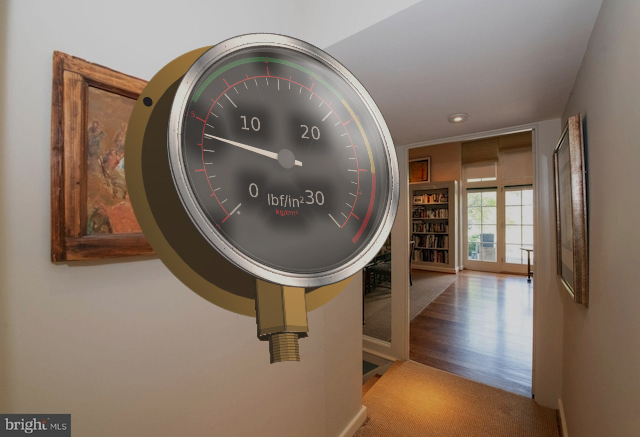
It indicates 6 psi
